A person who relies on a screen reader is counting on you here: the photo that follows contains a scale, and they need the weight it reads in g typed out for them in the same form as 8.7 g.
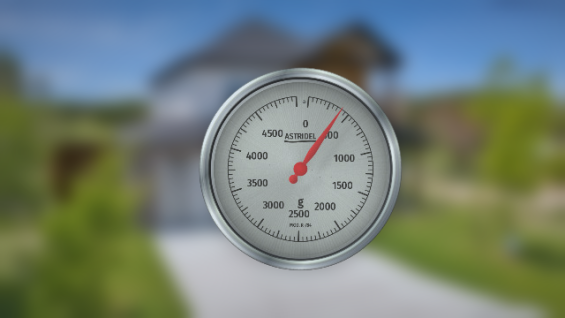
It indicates 400 g
